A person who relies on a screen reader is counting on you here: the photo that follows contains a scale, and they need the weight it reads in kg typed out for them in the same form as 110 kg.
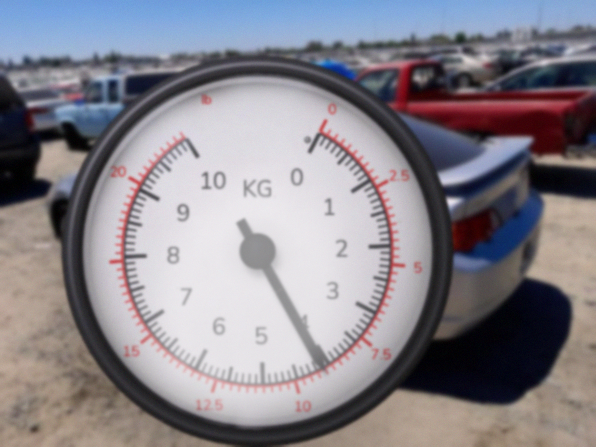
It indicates 4.1 kg
